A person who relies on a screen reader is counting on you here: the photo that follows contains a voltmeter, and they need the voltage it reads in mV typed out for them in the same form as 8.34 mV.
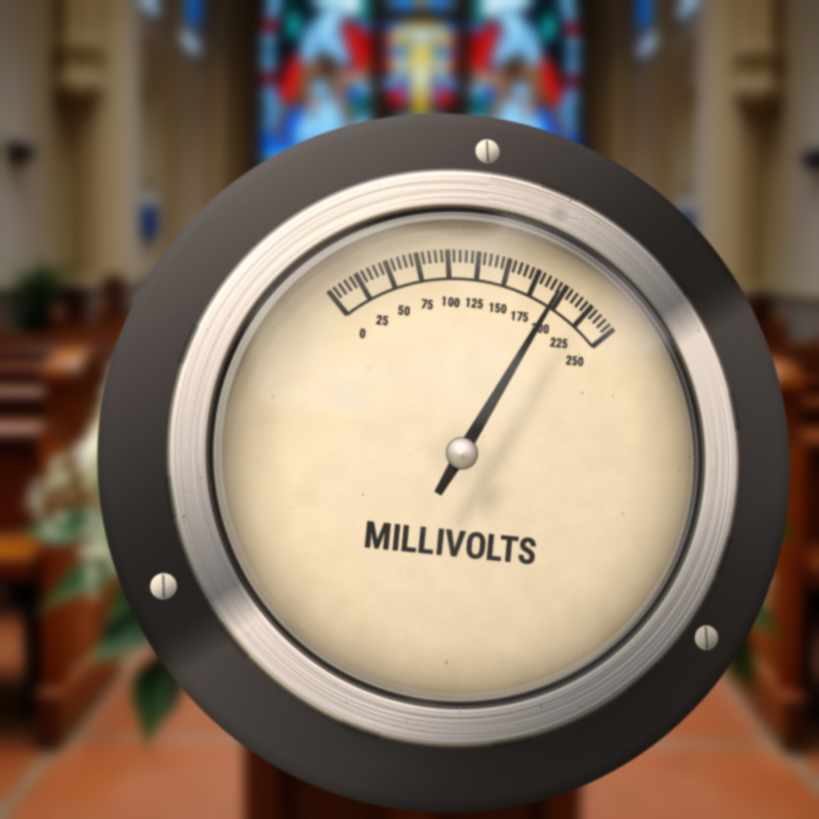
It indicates 195 mV
